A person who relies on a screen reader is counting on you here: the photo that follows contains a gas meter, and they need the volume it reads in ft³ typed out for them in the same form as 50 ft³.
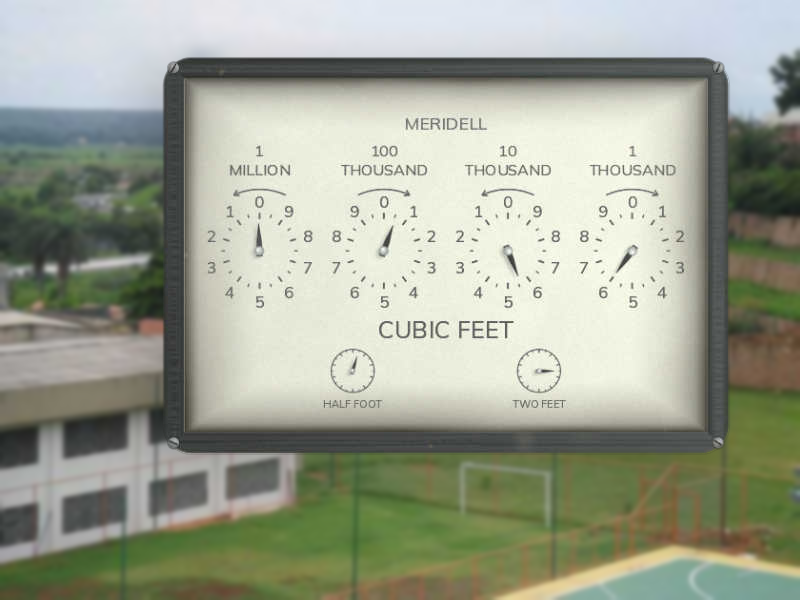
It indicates 5600 ft³
